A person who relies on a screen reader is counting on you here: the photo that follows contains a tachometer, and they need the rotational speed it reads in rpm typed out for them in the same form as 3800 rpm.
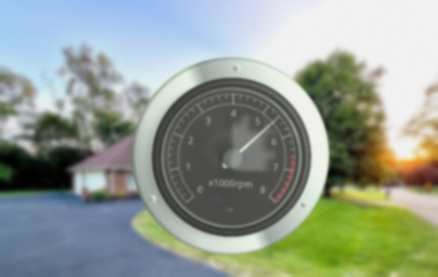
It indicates 5400 rpm
